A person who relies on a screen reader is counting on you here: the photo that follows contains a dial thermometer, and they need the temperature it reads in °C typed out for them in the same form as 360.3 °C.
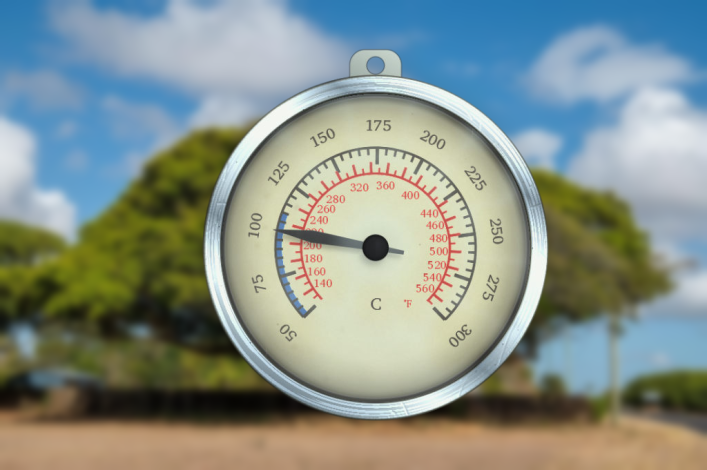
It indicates 100 °C
